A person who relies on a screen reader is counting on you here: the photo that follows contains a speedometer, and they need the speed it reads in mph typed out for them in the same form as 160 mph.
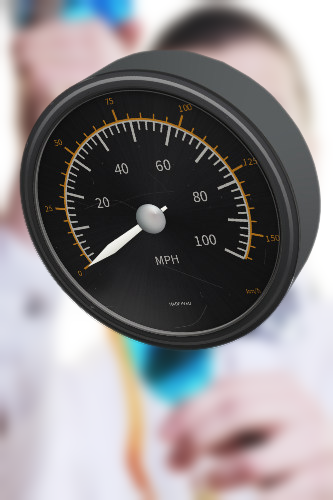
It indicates 0 mph
